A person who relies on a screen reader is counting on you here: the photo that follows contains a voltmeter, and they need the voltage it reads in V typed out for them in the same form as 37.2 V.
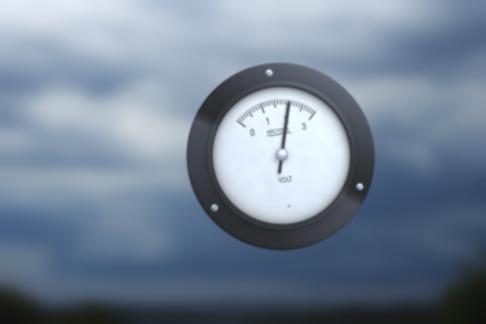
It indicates 2 V
